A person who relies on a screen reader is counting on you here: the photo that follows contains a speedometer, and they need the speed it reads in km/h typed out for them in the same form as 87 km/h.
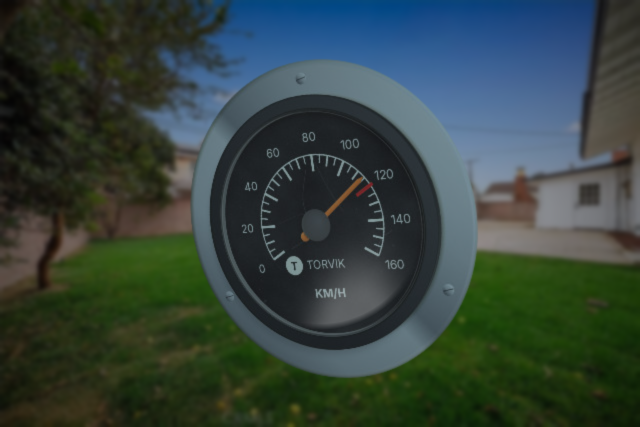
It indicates 115 km/h
